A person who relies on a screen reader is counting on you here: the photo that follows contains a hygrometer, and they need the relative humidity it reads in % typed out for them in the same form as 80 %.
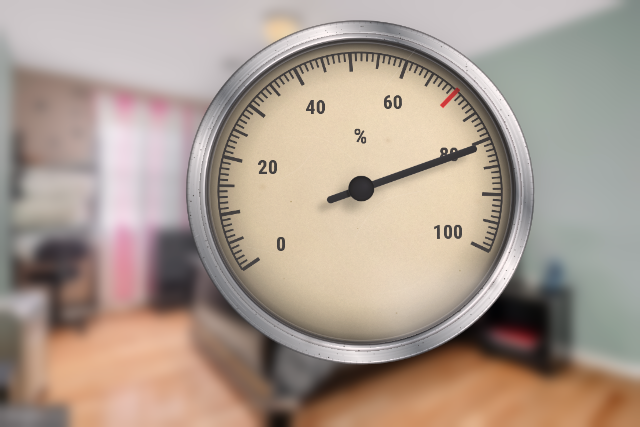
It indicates 81 %
